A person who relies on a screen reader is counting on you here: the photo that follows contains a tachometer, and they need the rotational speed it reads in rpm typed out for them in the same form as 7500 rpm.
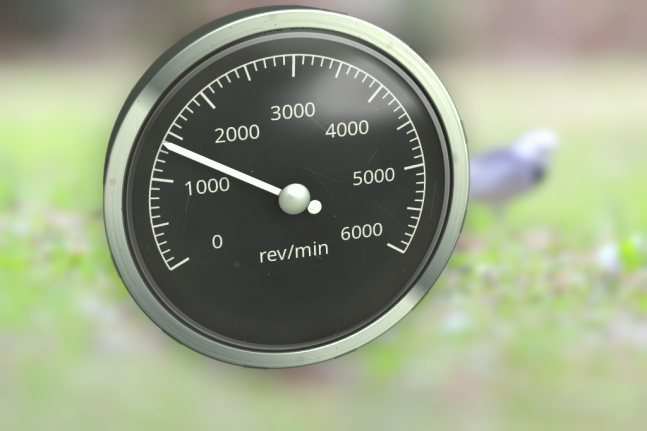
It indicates 1400 rpm
